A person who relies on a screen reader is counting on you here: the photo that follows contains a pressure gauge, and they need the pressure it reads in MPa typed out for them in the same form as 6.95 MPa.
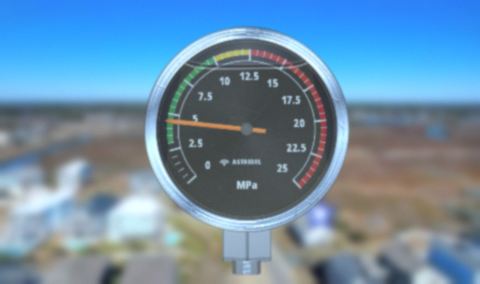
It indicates 4.5 MPa
